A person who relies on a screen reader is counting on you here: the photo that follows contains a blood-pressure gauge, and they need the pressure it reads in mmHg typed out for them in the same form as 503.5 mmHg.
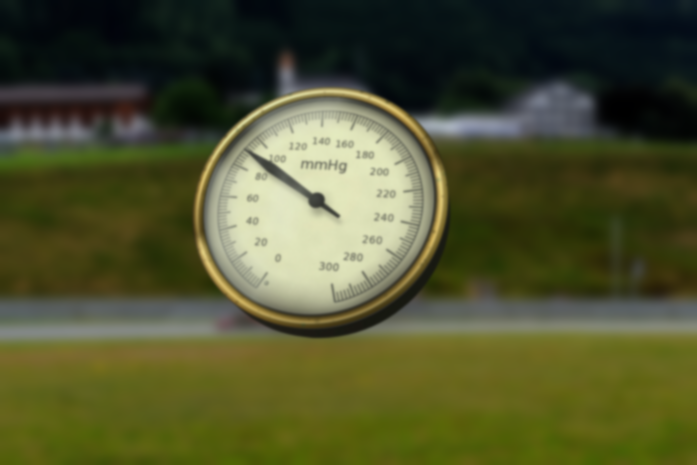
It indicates 90 mmHg
